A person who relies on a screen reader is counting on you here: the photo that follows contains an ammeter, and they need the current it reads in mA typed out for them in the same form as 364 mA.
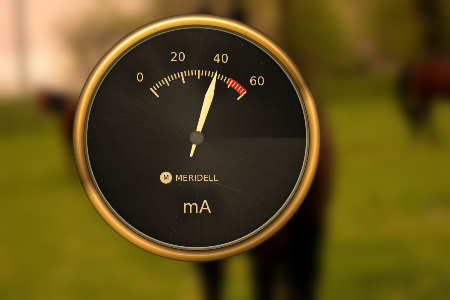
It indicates 40 mA
